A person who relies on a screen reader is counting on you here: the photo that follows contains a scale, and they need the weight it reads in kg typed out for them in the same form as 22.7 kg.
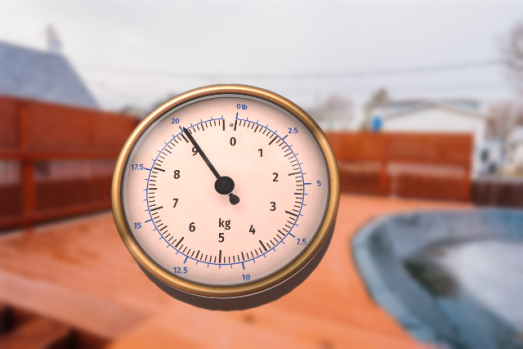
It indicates 9.1 kg
